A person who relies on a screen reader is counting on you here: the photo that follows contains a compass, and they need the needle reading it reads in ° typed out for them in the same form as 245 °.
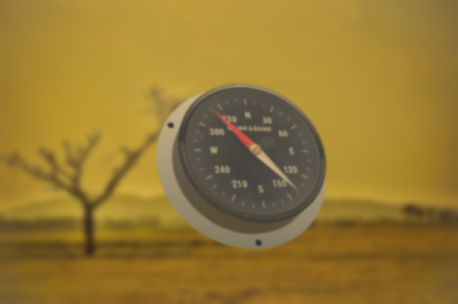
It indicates 320 °
